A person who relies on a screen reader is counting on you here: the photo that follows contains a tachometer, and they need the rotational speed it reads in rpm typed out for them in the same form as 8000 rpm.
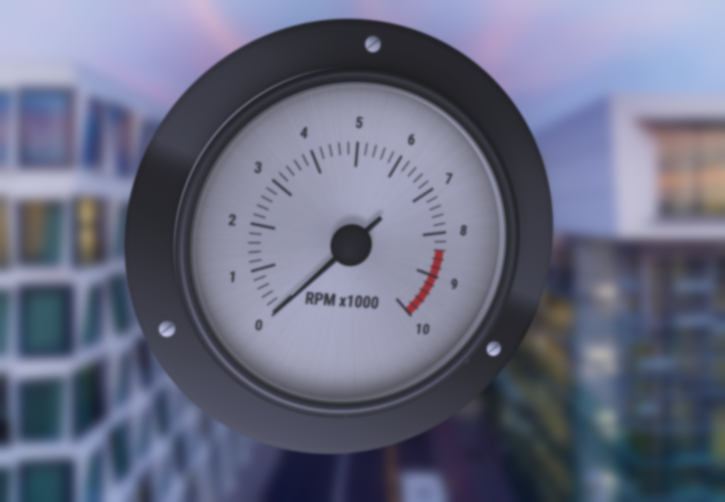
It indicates 0 rpm
